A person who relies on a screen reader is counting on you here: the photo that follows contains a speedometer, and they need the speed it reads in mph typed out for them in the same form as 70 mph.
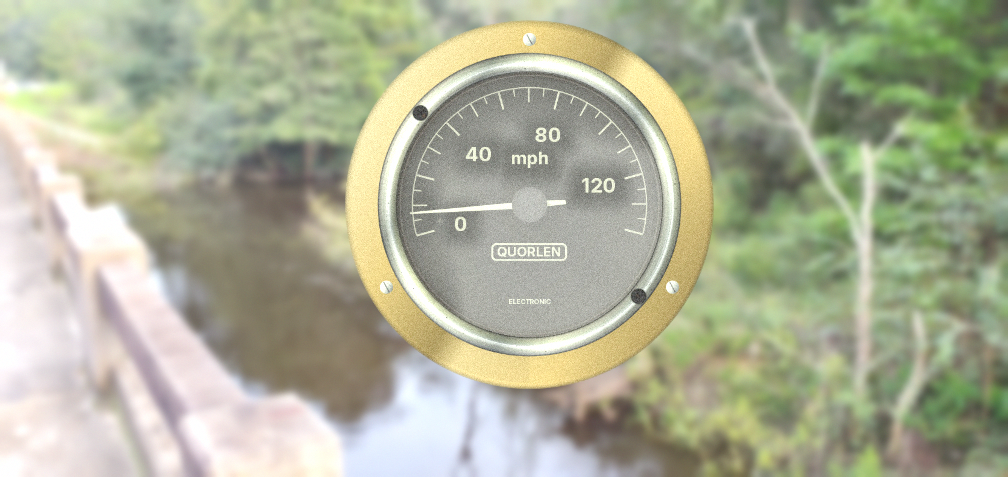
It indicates 7.5 mph
